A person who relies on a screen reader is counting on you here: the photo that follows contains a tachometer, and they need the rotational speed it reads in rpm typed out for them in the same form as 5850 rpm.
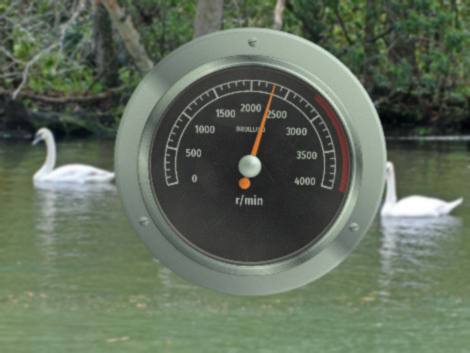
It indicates 2300 rpm
